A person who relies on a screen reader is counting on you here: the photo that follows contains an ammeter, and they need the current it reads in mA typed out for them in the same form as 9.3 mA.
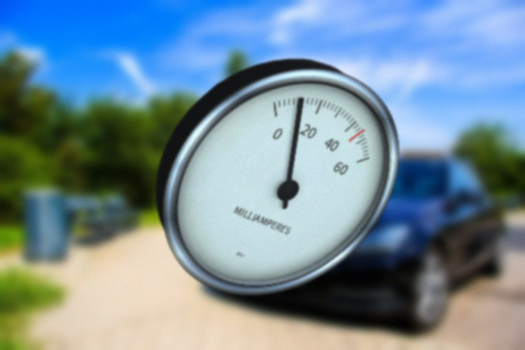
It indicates 10 mA
